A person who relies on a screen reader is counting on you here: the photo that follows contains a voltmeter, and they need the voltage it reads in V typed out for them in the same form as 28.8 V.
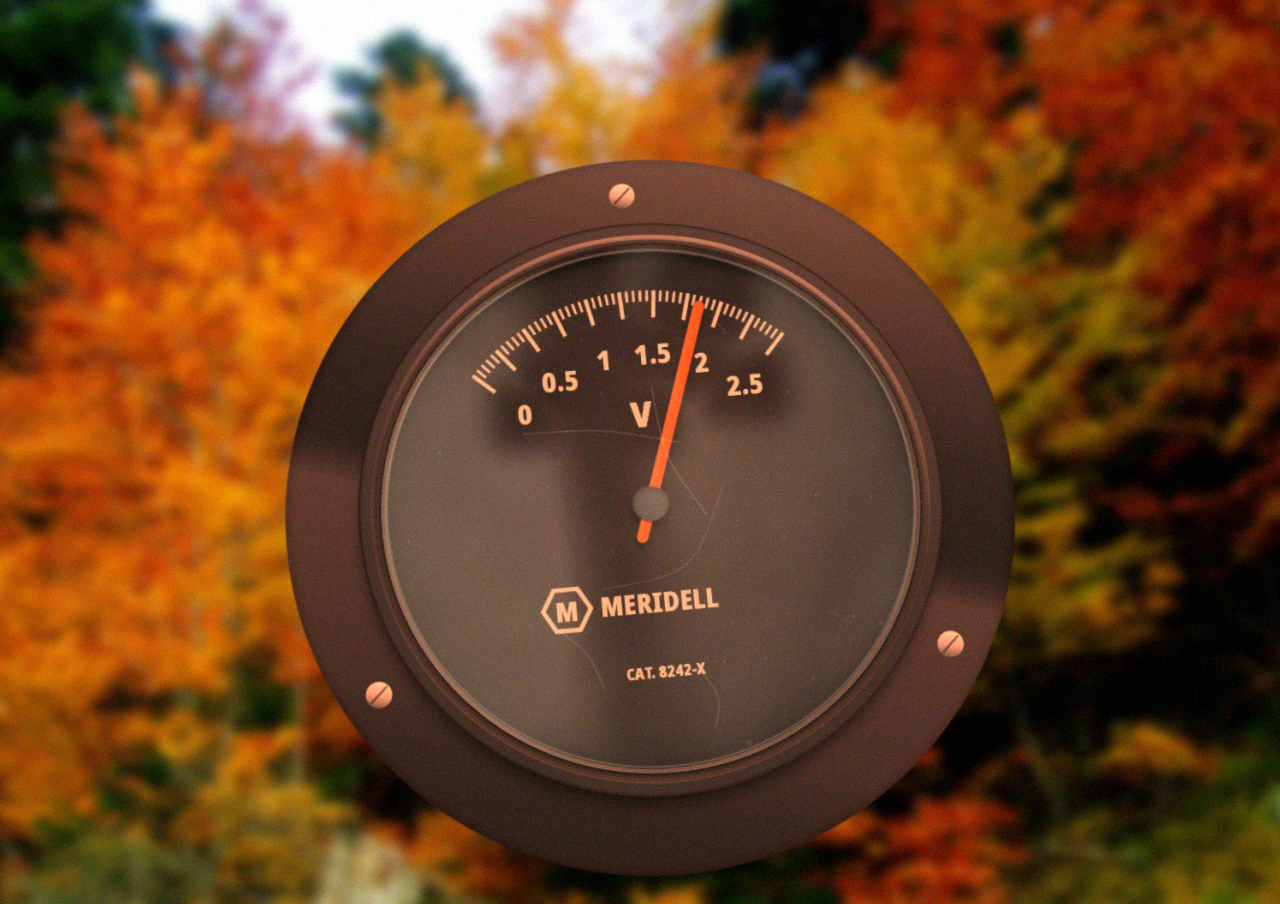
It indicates 1.85 V
